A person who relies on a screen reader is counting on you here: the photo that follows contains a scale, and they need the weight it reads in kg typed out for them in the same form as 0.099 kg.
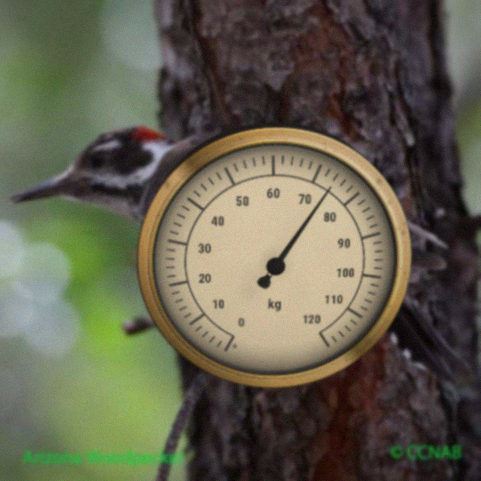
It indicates 74 kg
